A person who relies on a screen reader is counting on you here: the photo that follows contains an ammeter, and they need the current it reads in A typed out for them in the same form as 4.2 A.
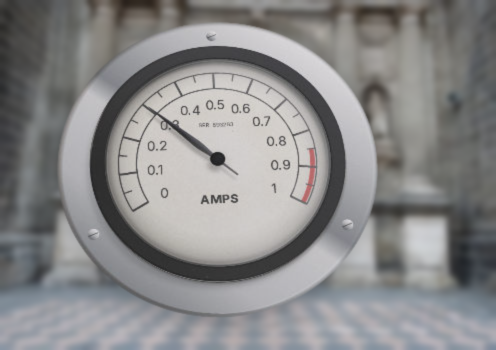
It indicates 0.3 A
